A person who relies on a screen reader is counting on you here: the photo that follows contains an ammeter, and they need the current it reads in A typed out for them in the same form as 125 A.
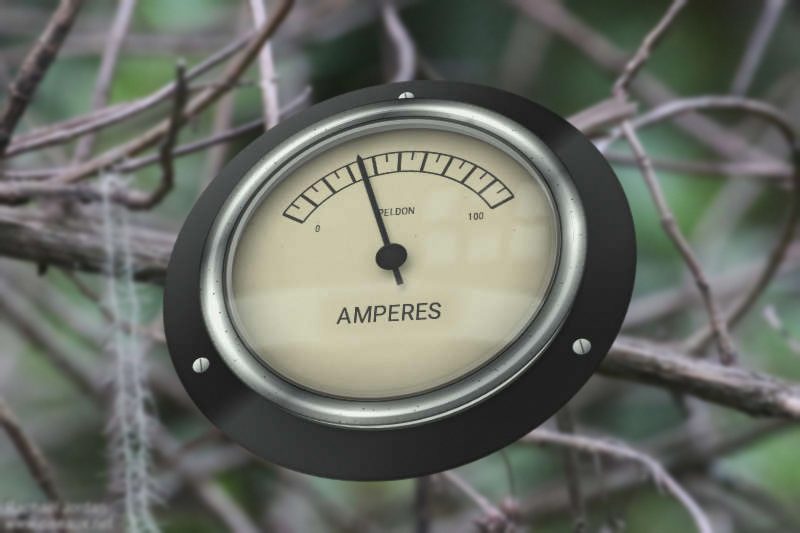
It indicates 35 A
